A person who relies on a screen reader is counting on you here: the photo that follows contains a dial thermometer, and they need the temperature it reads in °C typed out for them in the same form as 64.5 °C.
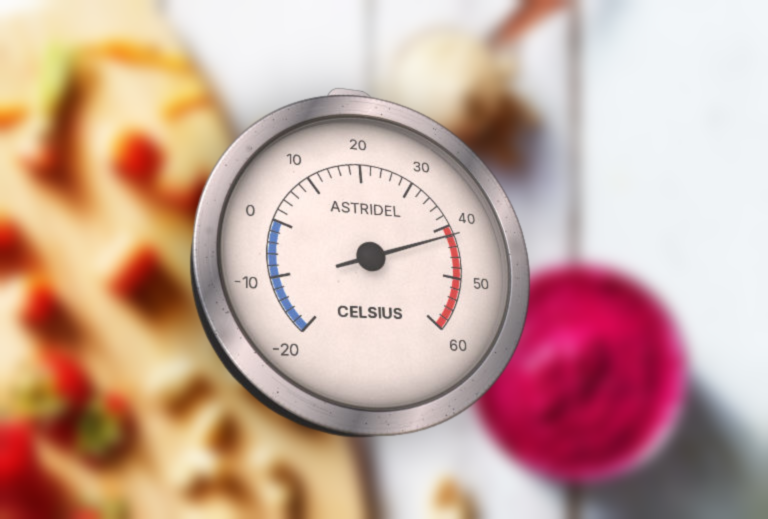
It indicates 42 °C
